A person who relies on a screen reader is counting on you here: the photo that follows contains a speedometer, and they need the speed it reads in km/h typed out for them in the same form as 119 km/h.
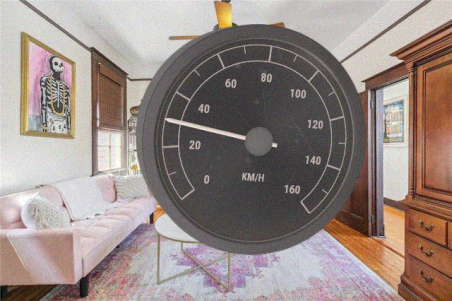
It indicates 30 km/h
